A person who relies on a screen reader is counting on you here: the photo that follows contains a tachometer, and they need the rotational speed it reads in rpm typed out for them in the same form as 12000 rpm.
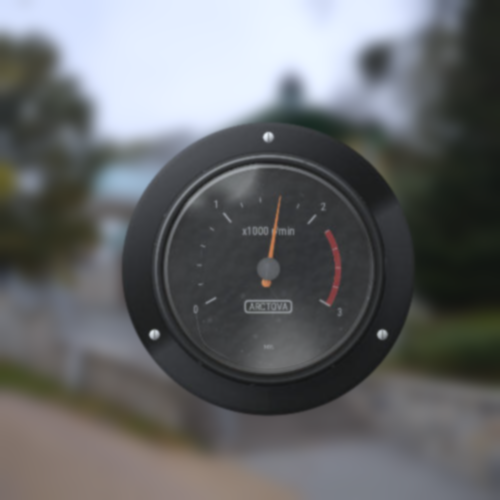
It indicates 1600 rpm
